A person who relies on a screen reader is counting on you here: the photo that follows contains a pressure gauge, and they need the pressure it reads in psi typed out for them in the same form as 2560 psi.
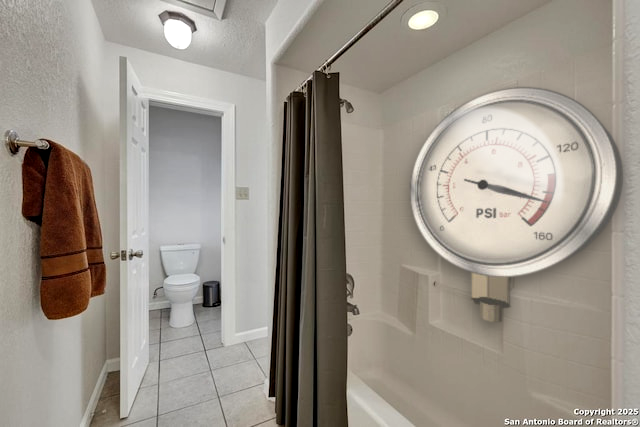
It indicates 145 psi
